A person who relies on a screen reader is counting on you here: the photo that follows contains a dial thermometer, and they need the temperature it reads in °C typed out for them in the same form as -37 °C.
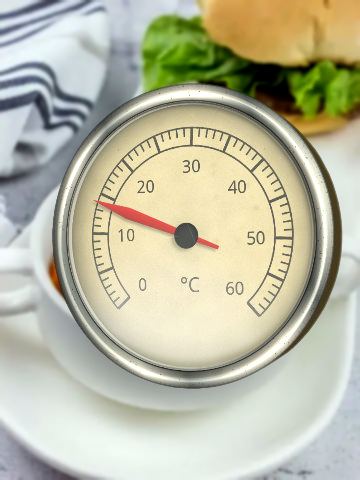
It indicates 14 °C
